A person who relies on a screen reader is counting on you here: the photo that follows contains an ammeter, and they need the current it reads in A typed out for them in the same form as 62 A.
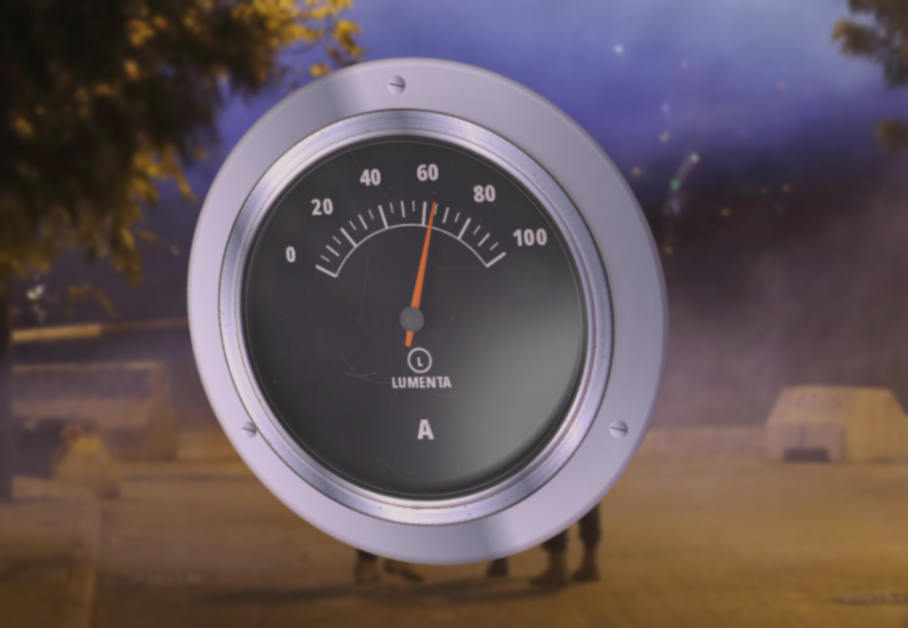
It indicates 65 A
